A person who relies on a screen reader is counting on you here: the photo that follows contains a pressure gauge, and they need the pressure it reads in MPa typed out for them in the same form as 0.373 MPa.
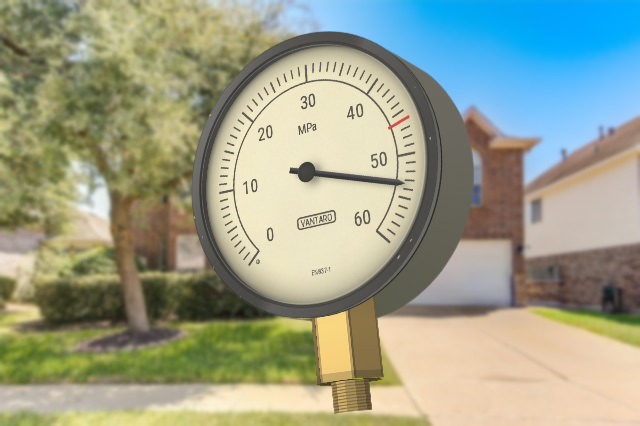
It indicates 53.5 MPa
